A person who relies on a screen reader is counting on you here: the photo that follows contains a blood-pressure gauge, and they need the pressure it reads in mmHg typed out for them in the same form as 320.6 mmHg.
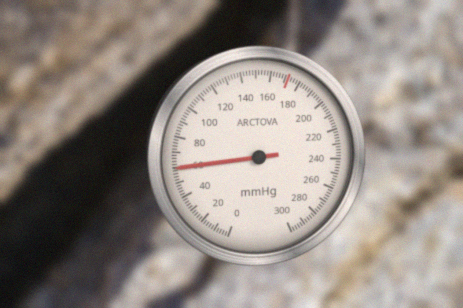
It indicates 60 mmHg
